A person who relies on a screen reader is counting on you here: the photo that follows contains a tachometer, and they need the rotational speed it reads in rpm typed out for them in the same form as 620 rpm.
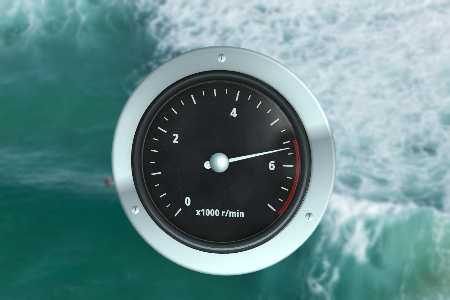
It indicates 5625 rpm
